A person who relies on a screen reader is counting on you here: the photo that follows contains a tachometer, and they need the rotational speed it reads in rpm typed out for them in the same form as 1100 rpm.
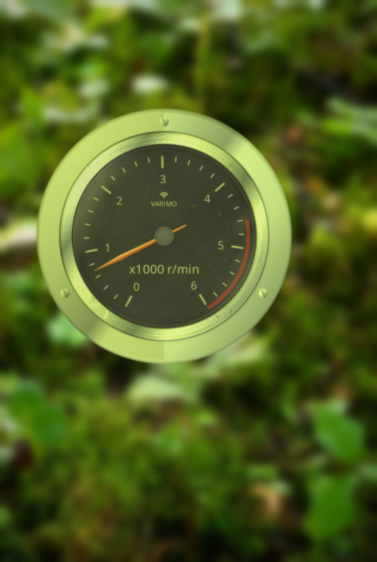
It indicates 700 rpm
